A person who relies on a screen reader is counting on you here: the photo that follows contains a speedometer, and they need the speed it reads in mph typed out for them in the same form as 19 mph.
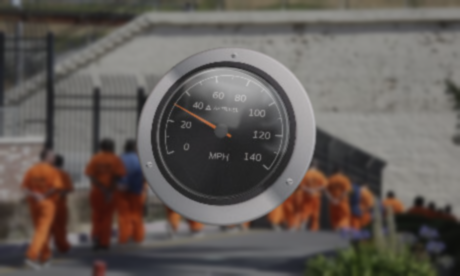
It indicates 30 mph
